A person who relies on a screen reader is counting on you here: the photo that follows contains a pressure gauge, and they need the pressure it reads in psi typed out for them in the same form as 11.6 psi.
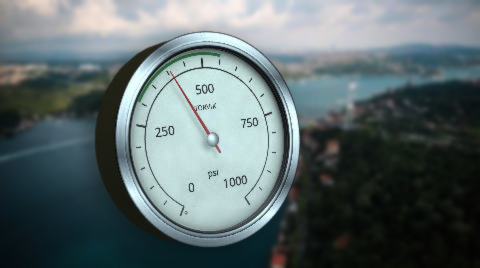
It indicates 400 psi
